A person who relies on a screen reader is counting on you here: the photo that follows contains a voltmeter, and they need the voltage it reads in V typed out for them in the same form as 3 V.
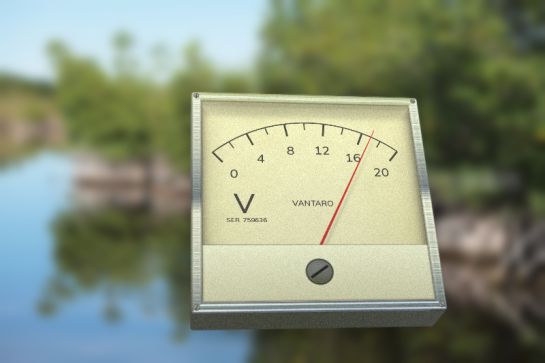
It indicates 17 V
